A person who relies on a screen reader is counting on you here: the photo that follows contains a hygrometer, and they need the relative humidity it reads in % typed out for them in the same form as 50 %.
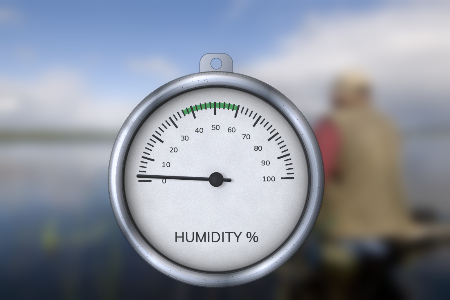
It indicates 2 %
